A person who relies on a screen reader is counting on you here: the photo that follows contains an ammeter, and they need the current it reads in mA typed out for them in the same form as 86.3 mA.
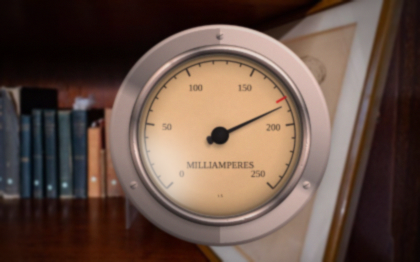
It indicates 185 mA
